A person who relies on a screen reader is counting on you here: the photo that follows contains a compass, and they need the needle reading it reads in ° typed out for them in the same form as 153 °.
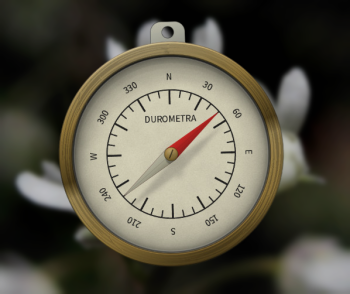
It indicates 50 °
